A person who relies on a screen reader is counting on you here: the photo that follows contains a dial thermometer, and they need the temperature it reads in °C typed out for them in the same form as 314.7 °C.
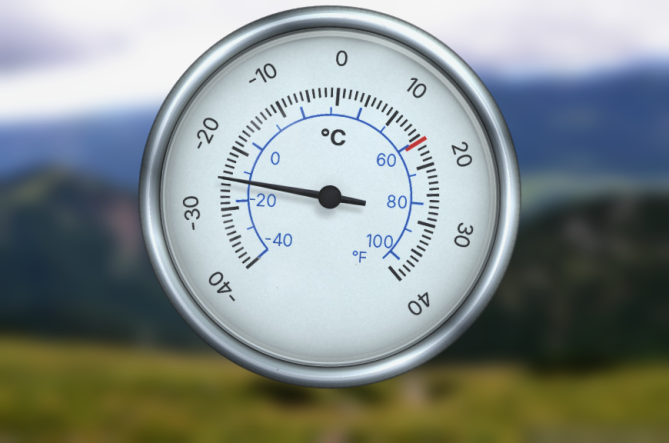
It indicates -25 °C
